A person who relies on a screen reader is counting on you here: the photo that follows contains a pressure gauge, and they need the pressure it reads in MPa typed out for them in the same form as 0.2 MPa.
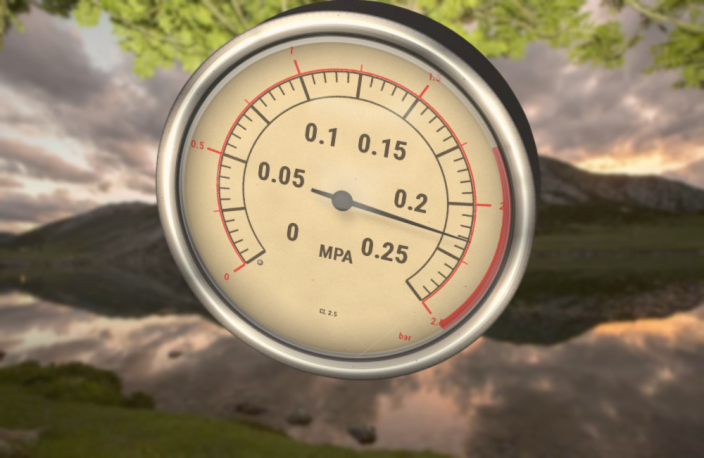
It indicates 0.215 MPa
